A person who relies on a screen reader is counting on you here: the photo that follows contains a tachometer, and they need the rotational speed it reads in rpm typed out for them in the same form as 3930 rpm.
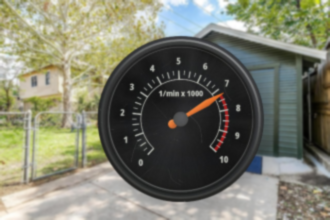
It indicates 7250 rpm
